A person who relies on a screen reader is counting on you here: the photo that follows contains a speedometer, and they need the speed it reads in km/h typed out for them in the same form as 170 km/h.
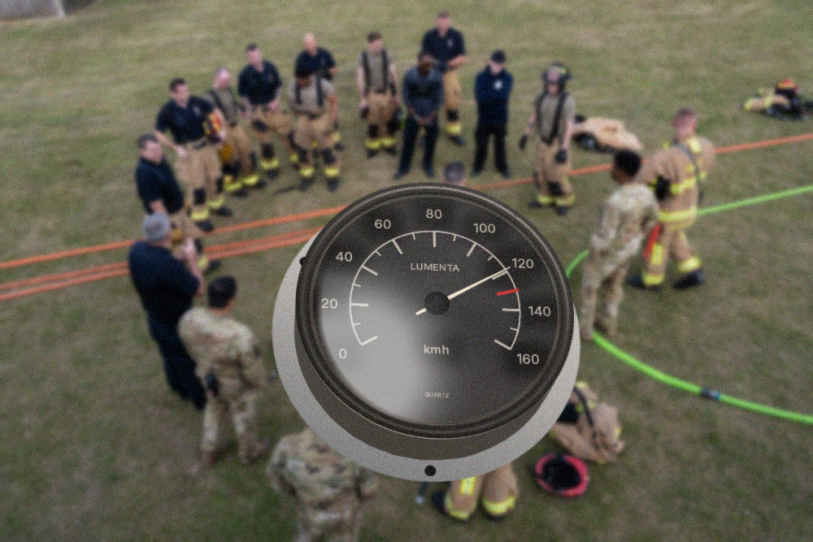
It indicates 120 km/h
